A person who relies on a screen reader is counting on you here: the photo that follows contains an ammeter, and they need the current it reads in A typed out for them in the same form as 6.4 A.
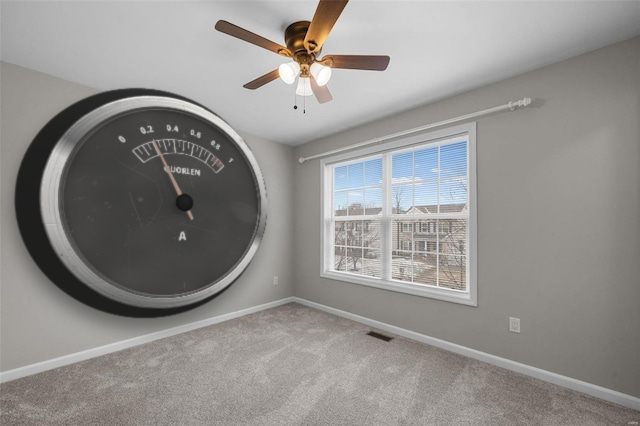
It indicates 0.2 A
